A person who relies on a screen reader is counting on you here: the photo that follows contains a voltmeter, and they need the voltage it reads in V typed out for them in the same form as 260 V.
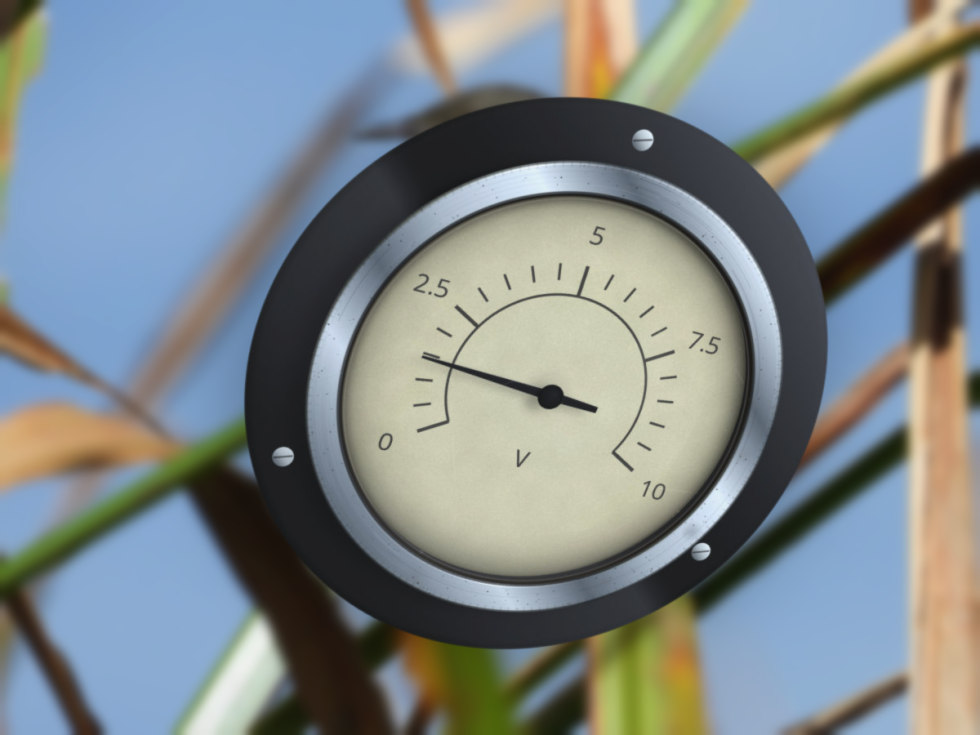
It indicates 1.5 V
